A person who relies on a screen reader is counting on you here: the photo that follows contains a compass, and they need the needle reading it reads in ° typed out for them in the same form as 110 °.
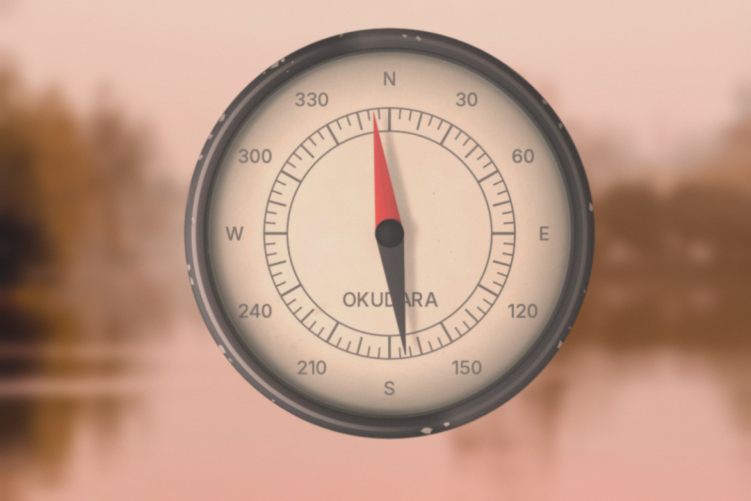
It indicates 352.5 °
